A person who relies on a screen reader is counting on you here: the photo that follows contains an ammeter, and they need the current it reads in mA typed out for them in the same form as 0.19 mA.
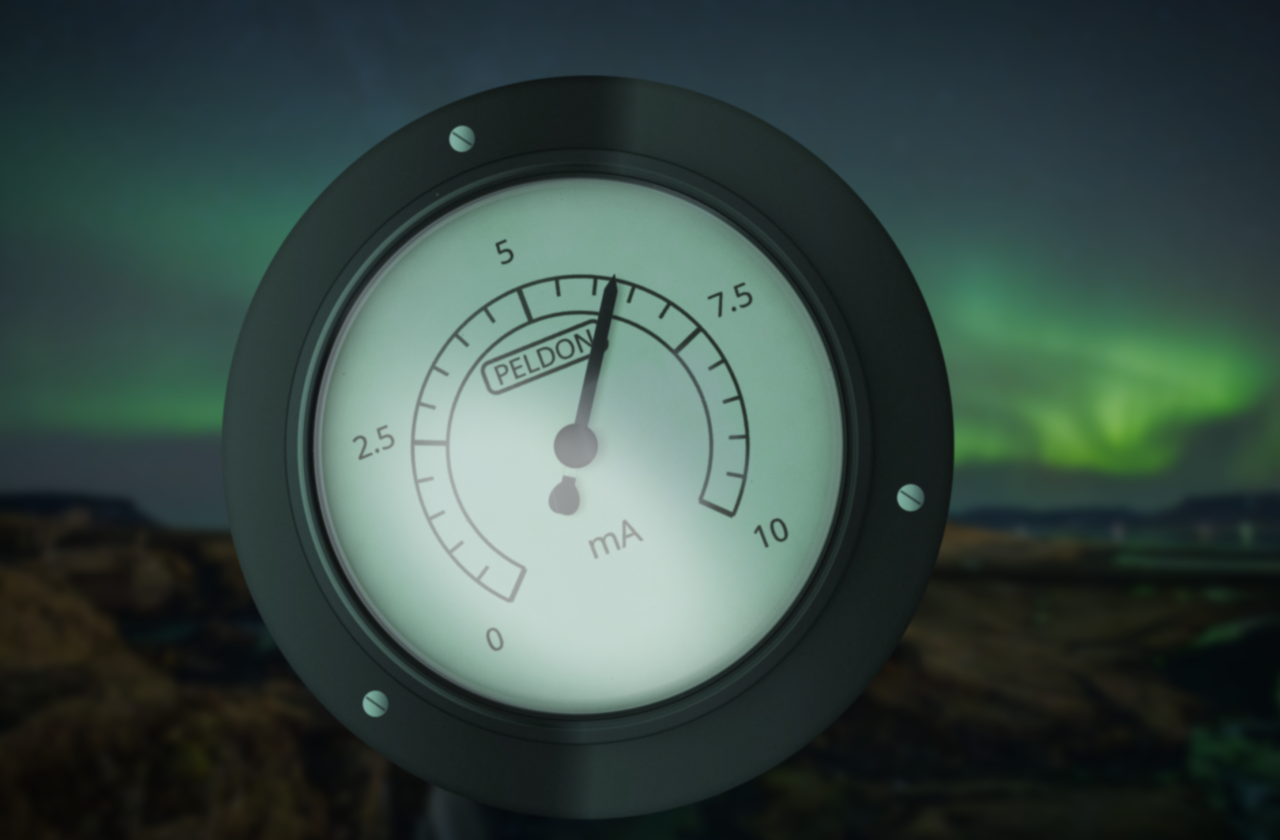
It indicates 6.25 mA
